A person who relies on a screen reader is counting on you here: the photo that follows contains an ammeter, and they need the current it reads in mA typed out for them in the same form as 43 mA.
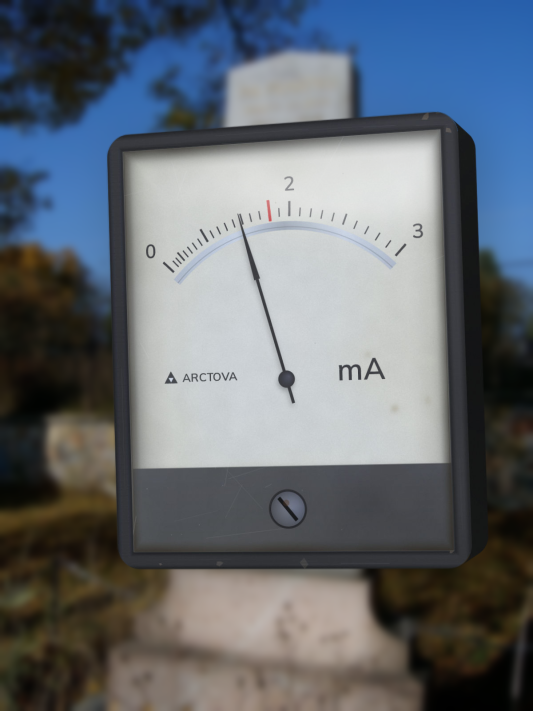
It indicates 1.5 mA
